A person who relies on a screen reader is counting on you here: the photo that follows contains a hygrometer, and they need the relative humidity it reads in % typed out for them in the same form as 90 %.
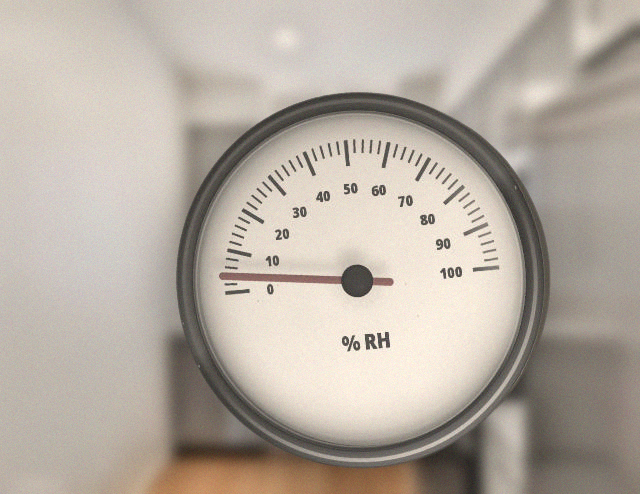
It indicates 4 %
